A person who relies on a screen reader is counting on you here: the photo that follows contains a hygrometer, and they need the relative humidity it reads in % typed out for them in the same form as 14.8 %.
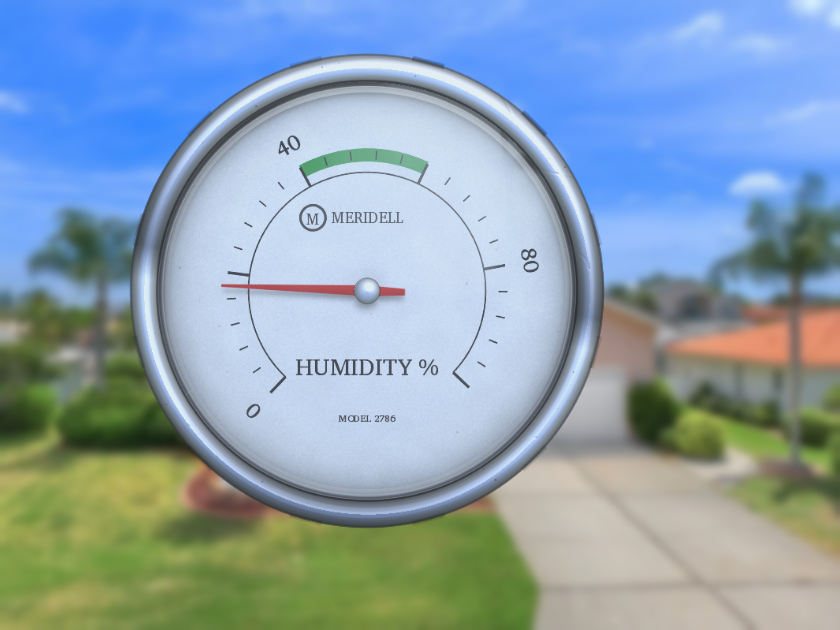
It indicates 18 %
